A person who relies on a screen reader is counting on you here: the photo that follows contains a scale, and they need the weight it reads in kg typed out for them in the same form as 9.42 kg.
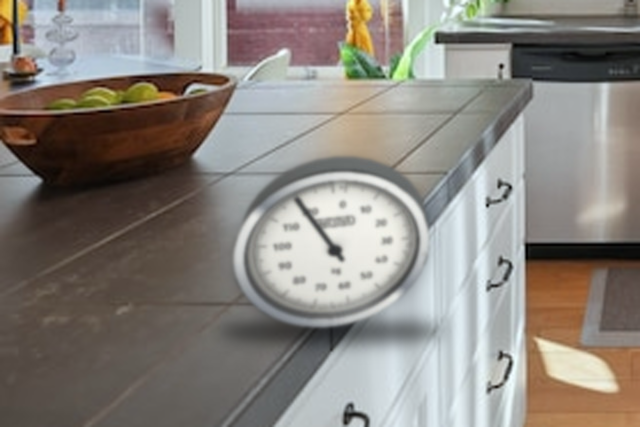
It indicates 120 kg
